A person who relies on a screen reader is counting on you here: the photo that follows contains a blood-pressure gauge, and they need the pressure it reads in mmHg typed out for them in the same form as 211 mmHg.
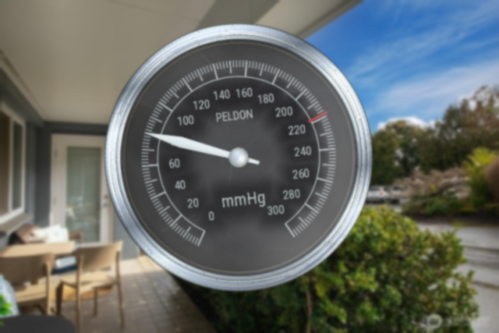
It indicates 80 mmHg
